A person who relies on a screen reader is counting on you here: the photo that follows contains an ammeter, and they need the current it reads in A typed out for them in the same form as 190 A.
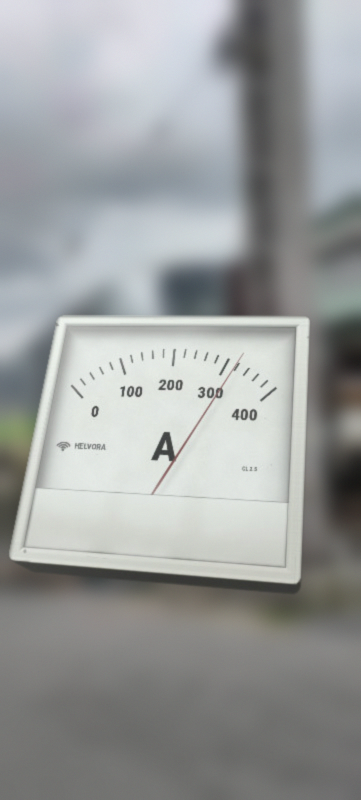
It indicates 320 A
